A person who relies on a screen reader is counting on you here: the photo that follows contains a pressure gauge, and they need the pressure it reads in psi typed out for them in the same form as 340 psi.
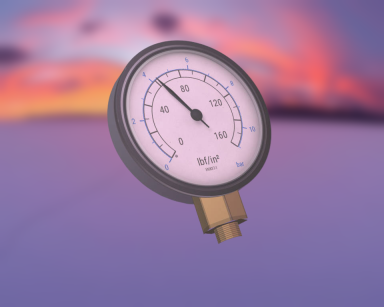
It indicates 60 psi
